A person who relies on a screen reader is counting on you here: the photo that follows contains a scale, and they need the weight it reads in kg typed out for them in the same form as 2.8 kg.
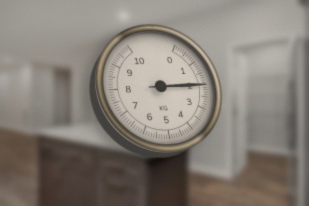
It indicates 2 kg
